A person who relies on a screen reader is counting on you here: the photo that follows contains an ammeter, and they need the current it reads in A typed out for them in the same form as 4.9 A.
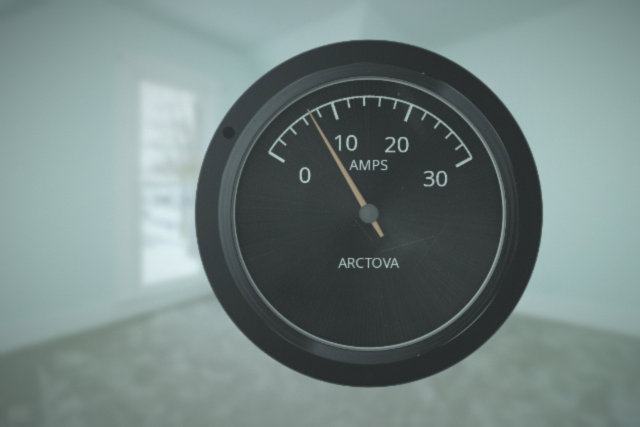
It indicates 7 A
